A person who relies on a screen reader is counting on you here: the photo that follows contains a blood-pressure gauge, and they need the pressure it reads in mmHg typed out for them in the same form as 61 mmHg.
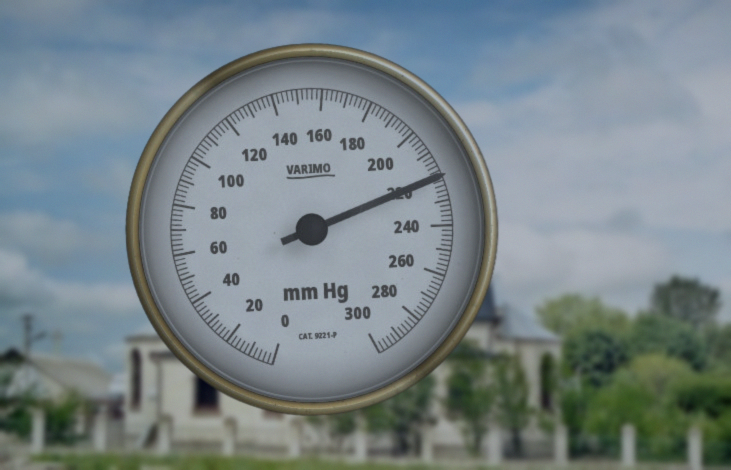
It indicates 220 mmHg
